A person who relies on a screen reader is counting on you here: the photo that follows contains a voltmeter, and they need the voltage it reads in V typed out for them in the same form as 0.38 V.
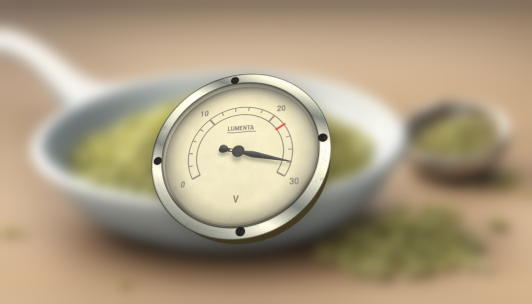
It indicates 28 V
